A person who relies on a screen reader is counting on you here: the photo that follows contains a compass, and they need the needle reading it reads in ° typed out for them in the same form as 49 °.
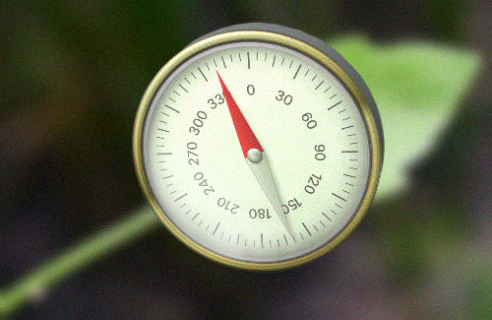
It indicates 340 °
